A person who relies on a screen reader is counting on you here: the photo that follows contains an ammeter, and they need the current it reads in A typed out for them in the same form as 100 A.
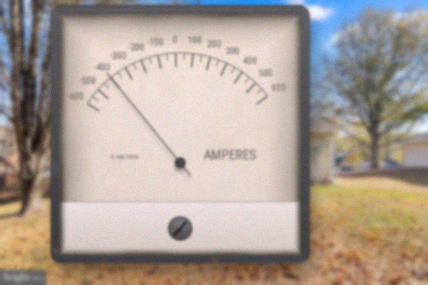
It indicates -400 A
